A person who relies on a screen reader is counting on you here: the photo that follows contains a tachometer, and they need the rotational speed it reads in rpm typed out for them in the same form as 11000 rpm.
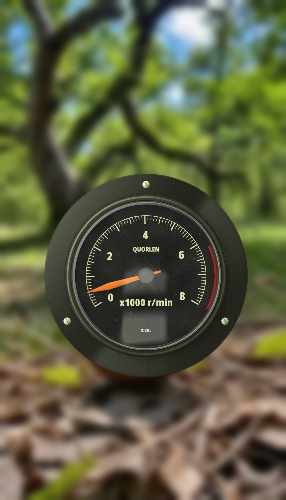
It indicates 500 rpm
